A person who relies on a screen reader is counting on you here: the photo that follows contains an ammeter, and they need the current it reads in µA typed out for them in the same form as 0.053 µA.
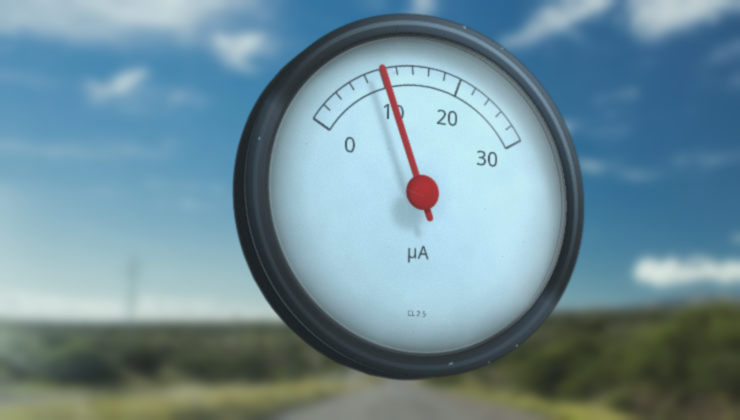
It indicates 10 µA
